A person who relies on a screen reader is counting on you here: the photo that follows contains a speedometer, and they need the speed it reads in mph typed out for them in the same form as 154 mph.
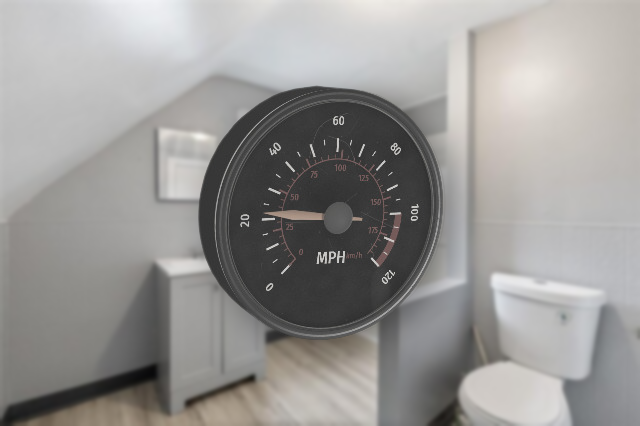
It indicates 22.5 mph
